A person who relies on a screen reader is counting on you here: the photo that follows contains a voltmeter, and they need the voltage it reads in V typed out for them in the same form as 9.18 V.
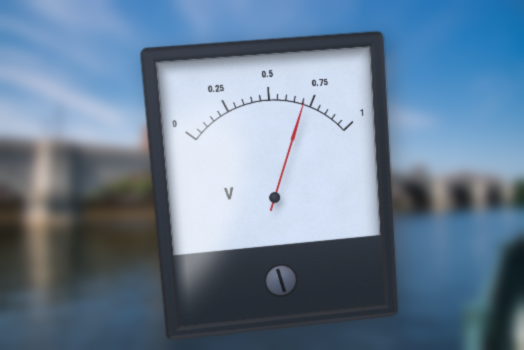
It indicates 0.7 V
